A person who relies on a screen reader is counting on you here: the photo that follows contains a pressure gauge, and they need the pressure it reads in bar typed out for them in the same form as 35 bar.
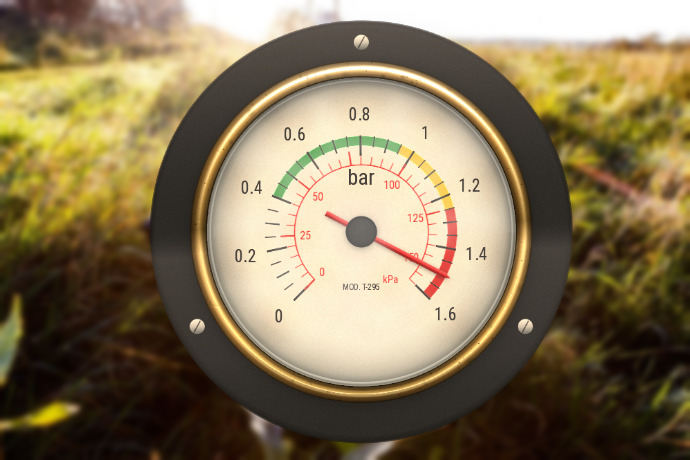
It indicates 1.5 bar
